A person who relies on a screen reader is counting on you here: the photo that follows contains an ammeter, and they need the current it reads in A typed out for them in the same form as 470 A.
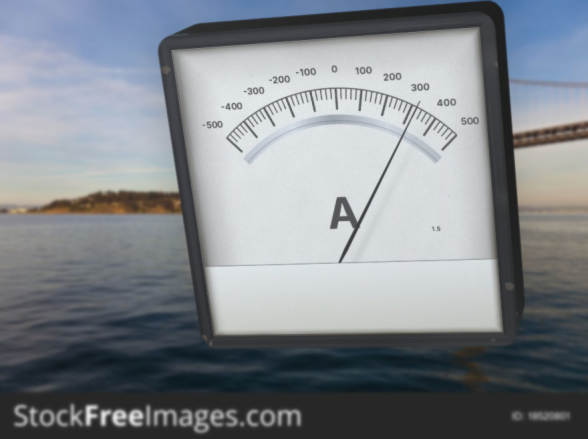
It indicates 320 A
